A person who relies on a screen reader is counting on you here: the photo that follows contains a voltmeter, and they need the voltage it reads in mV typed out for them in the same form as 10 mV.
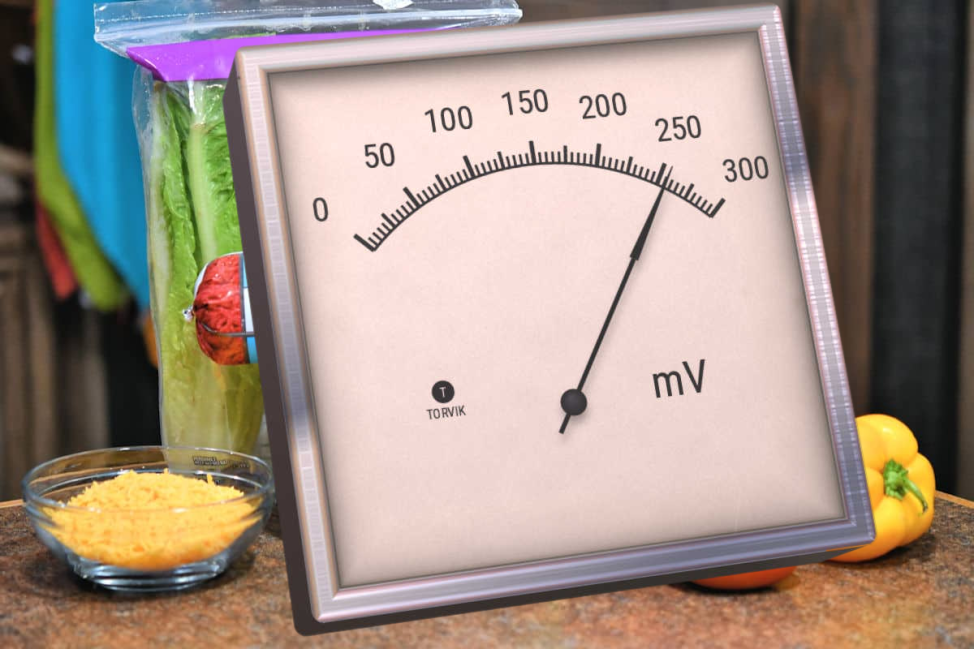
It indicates 255 mV
